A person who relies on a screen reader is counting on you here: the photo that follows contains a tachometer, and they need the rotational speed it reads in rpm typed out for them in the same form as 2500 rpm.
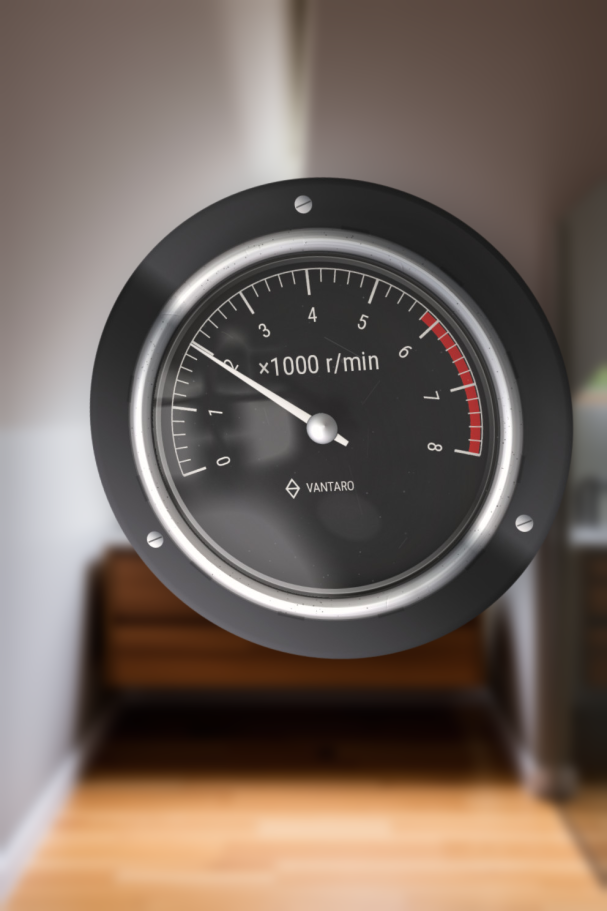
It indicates 2000 rpm
